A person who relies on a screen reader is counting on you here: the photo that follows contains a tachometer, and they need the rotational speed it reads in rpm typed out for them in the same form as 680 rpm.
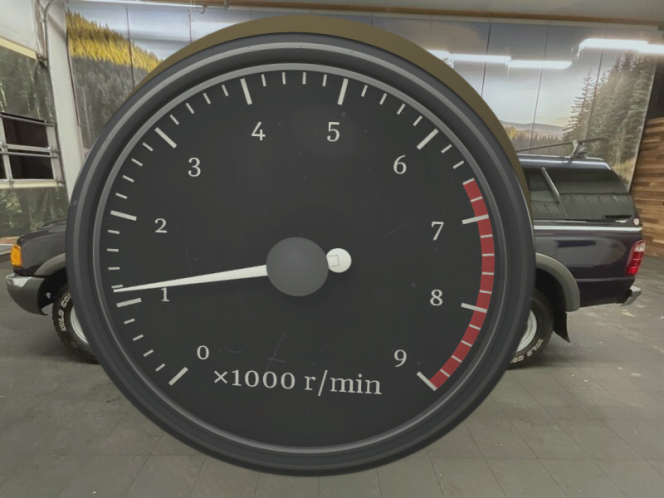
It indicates 1200 rpm
